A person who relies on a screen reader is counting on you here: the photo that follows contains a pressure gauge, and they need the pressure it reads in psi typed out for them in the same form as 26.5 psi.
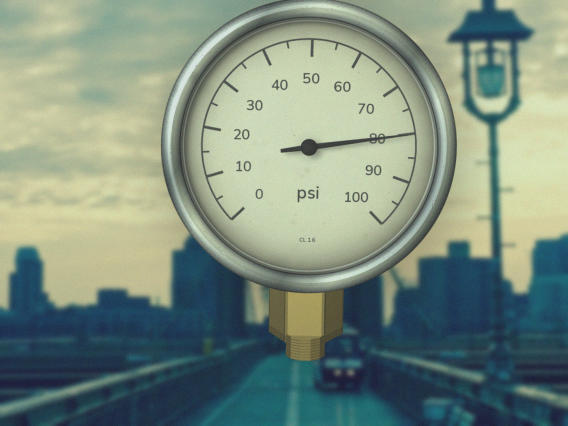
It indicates 80 psi
